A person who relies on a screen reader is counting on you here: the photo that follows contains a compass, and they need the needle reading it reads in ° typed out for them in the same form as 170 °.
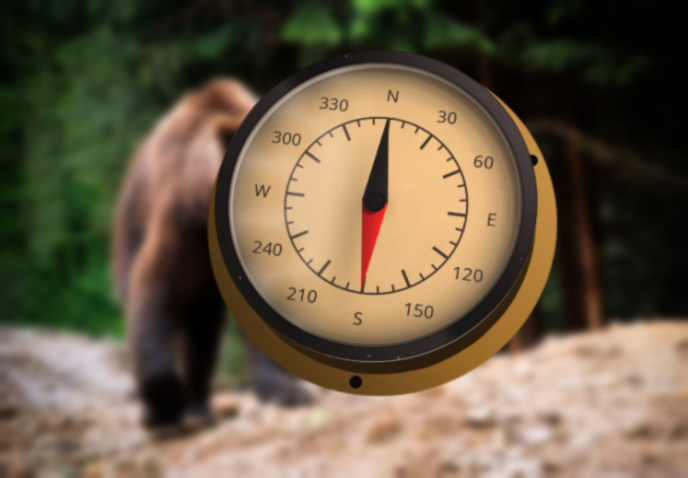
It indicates 180 °
